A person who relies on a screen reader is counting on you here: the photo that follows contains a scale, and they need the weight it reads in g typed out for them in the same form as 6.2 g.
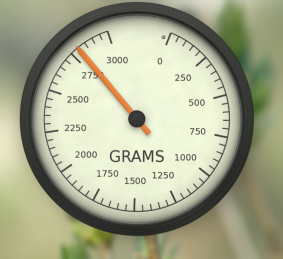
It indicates 2800 g
